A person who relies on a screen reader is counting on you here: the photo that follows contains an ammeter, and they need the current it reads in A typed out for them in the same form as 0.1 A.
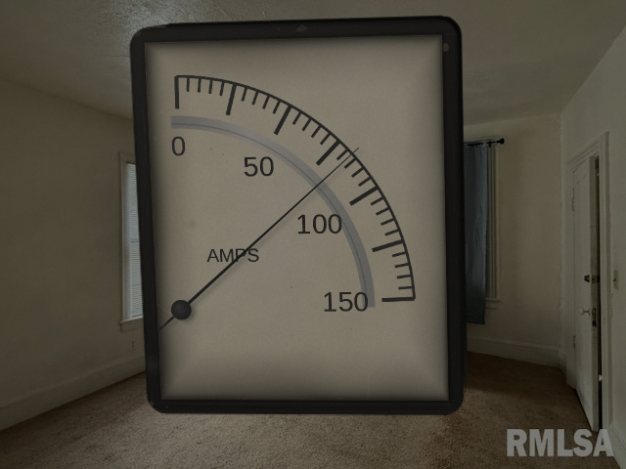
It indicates 82.5 A
